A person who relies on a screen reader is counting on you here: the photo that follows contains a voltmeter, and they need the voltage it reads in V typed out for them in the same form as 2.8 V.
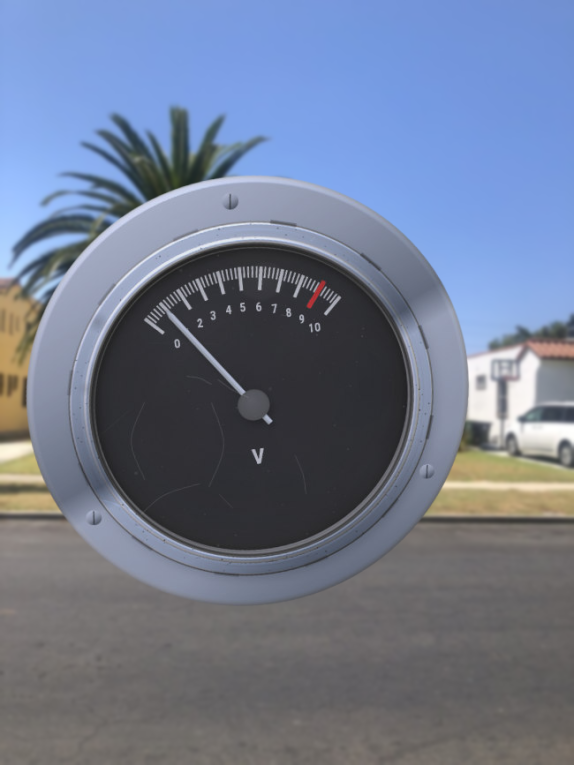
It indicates 1 V
